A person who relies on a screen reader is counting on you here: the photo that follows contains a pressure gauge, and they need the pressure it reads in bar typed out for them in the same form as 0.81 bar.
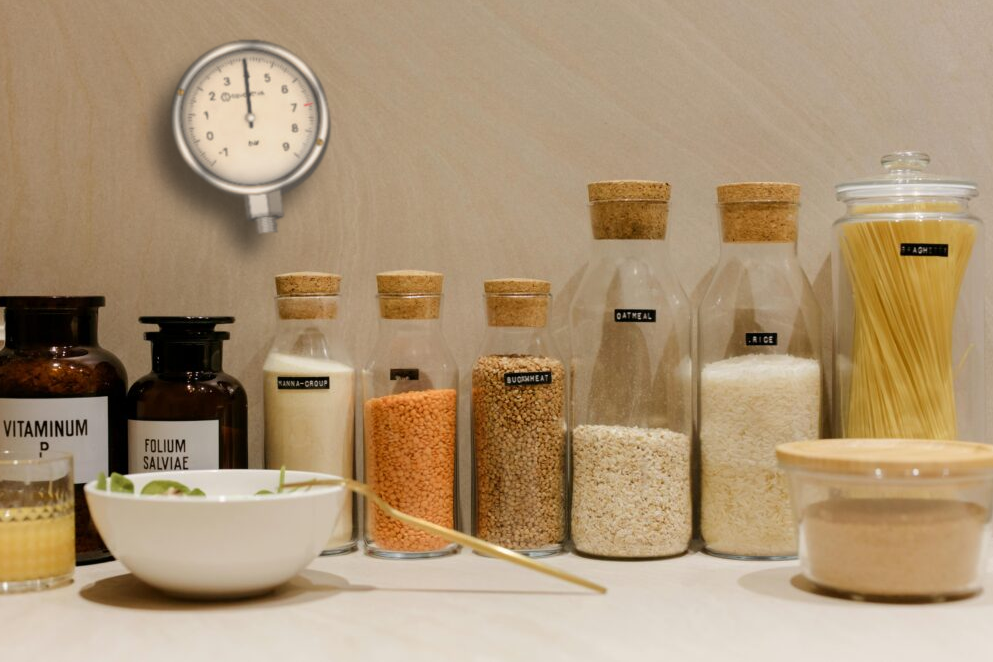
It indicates 4 bar
